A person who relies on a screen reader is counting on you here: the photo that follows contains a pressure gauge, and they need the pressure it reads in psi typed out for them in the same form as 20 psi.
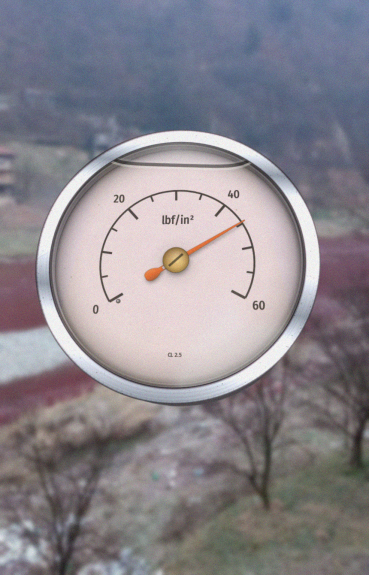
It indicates 45 psi
